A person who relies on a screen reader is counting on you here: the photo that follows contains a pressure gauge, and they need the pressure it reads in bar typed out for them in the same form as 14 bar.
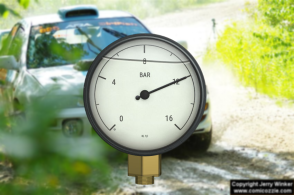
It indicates 12 bar
